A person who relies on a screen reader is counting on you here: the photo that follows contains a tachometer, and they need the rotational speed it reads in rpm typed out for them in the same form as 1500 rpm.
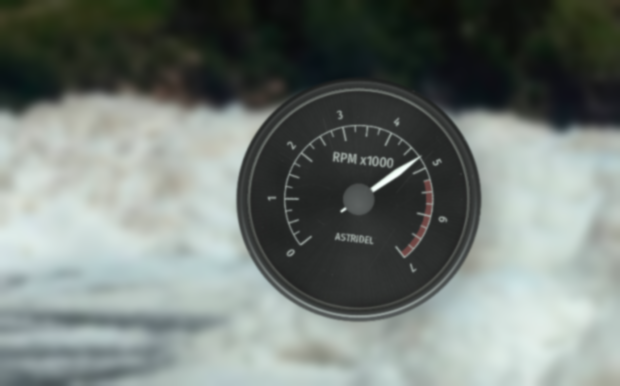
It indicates 4750 rpm
